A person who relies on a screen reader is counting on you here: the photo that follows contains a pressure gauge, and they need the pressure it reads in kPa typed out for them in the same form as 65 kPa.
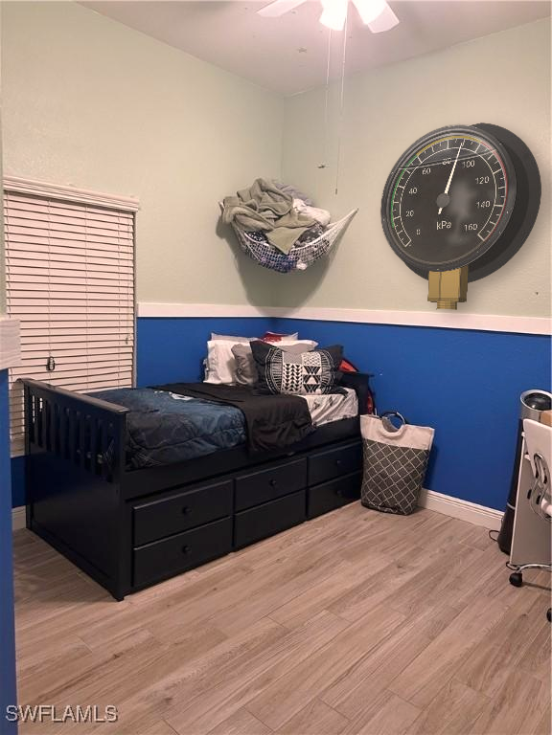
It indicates 90 kPa
